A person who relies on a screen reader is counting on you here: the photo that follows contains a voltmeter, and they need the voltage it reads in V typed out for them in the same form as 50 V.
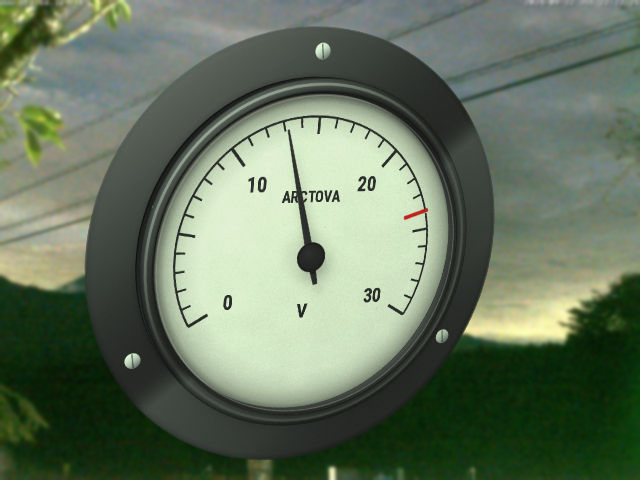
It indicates 13 V
